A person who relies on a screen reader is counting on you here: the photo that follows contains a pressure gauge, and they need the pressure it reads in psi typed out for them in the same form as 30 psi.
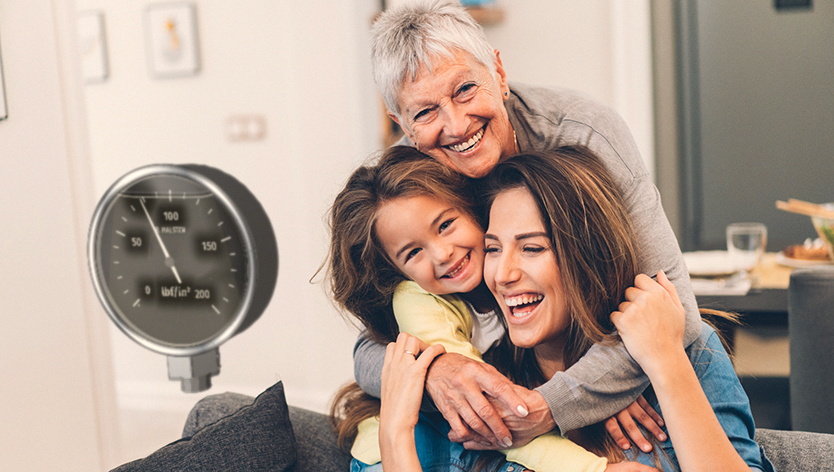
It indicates 80 psi
